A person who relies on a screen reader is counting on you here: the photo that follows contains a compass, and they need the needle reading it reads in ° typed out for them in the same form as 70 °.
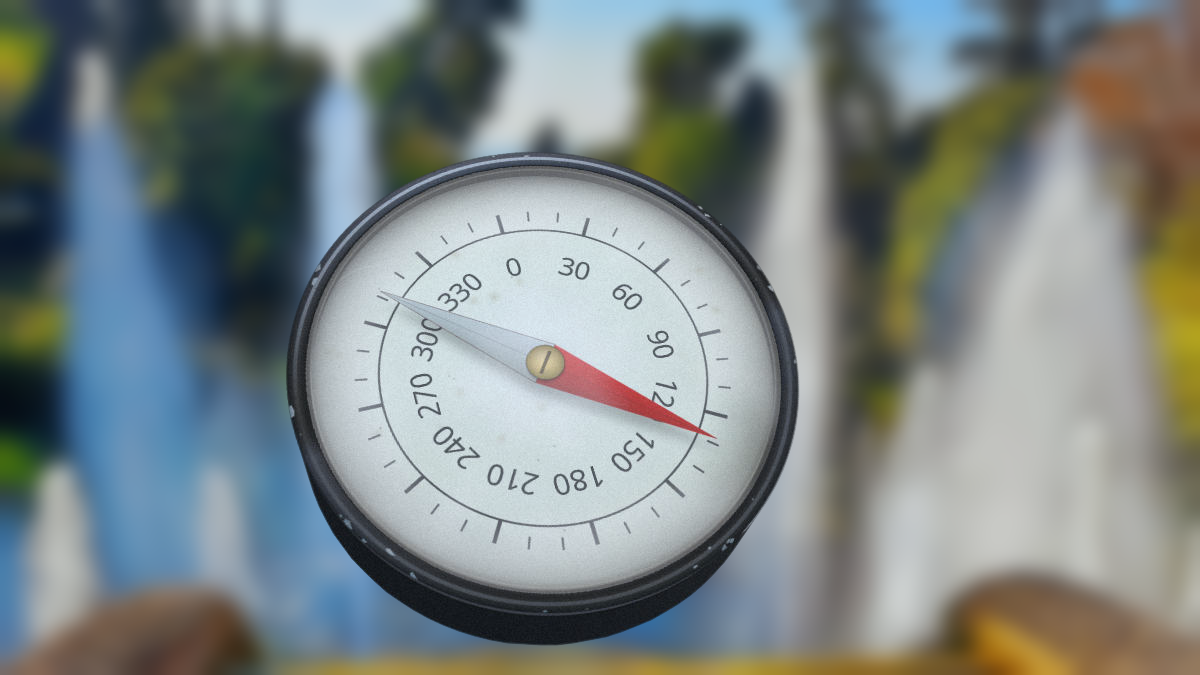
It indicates 130 °
